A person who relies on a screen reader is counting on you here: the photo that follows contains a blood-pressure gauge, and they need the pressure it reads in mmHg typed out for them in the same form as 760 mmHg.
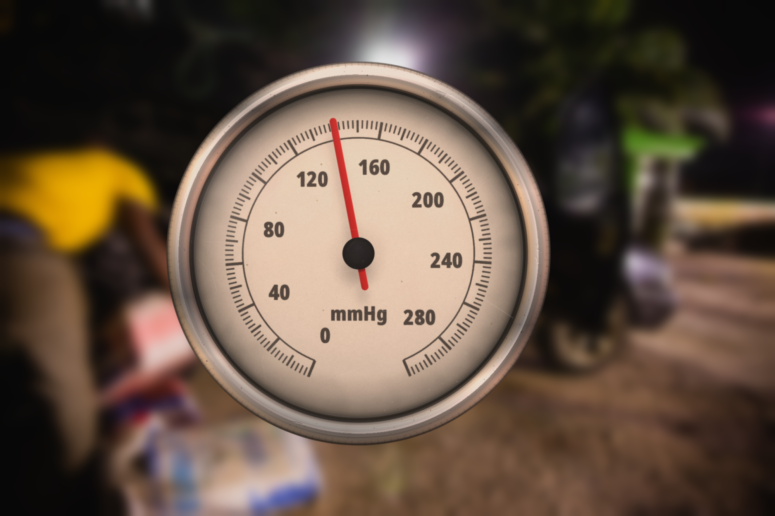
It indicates 140 mmHg
